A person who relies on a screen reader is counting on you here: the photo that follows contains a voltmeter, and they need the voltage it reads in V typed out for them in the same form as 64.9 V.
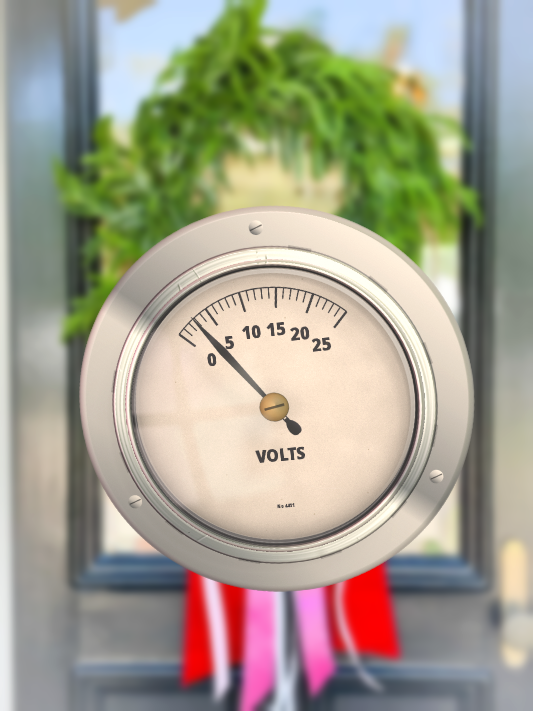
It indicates 3 V
